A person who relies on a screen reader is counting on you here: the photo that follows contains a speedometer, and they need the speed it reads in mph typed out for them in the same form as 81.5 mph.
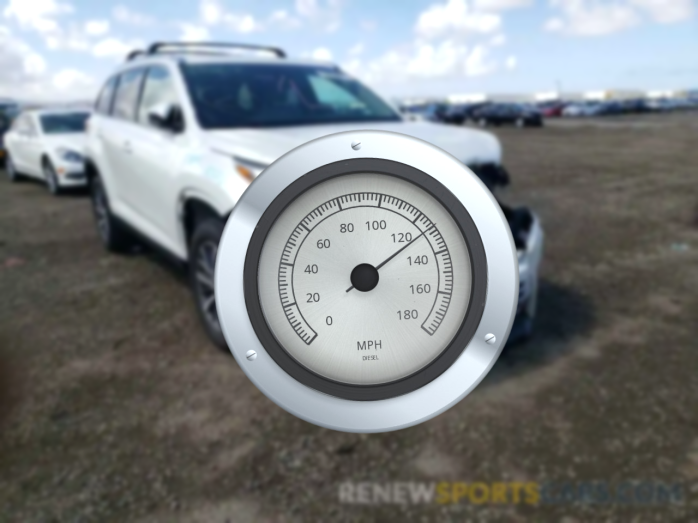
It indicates 128 mph
